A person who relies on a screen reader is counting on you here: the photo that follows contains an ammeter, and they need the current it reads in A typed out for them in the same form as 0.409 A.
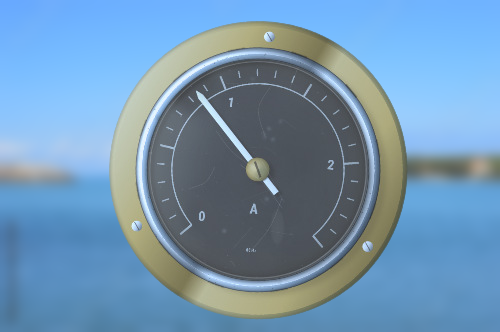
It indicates 0.85 A
